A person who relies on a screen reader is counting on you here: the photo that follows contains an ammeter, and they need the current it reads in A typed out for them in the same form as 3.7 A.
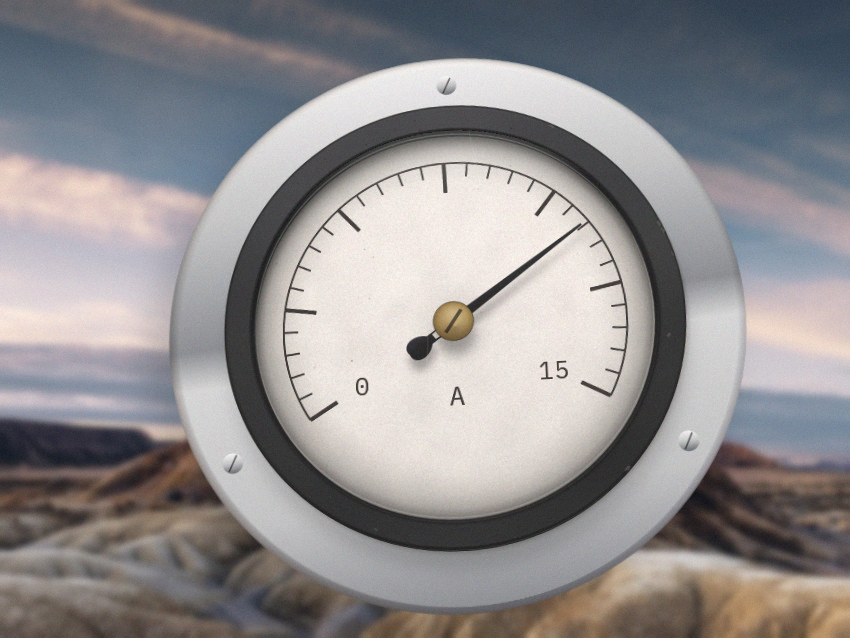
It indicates 11 A
